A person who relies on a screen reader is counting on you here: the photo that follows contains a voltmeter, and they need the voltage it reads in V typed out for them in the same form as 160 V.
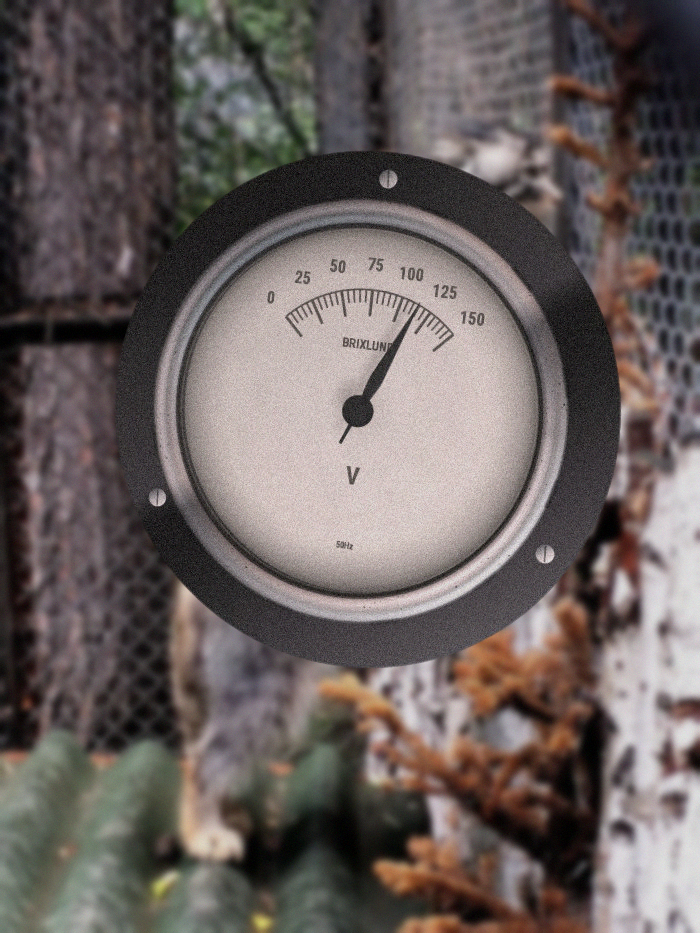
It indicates 115 V
